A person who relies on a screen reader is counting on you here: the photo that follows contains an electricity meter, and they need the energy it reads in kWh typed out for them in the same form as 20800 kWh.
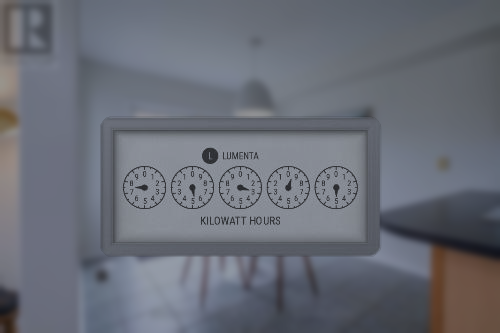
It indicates 75295 kWh
